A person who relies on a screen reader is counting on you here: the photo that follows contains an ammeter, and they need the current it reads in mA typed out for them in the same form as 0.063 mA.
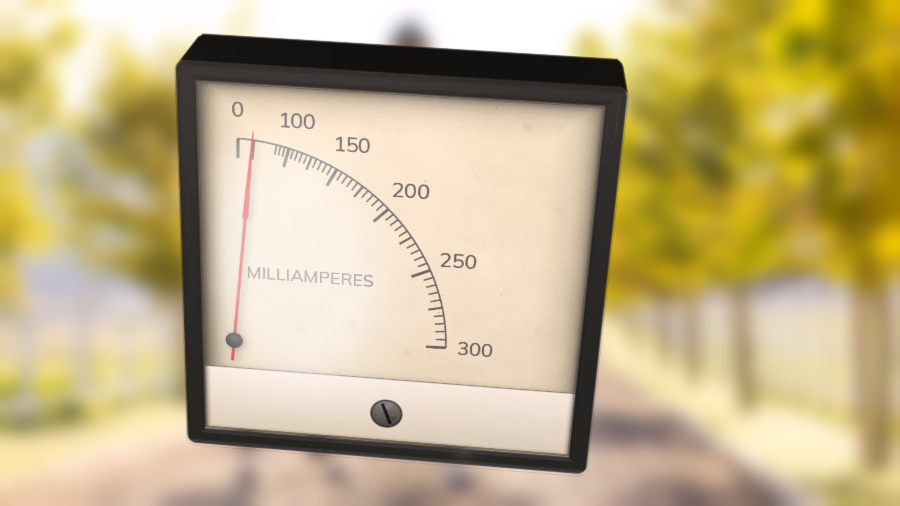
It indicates 50 mA
